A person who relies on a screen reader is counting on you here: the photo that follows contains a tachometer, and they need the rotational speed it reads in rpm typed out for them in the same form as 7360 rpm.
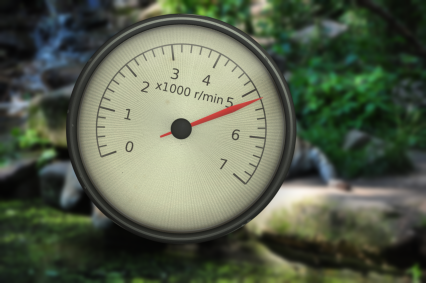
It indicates 5200 rpm
